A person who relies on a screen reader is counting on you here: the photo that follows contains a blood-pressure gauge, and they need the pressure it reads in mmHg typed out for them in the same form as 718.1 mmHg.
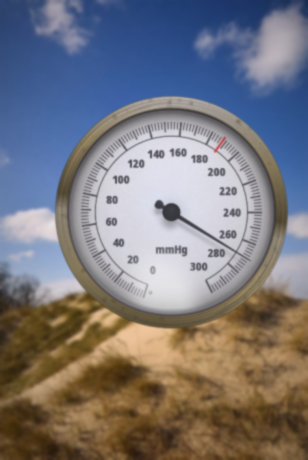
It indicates 270 mmHg
